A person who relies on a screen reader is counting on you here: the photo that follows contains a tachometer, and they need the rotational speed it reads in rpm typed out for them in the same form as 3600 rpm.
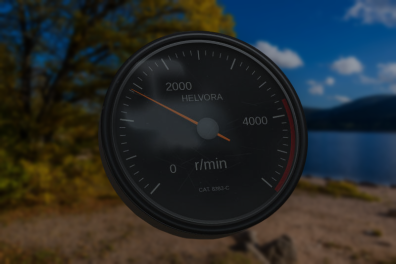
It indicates 1400 rpm
